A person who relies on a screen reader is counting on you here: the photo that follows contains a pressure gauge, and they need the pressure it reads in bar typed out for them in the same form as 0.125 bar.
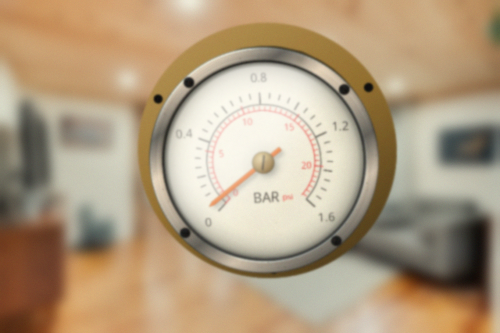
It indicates 0.05 bar
